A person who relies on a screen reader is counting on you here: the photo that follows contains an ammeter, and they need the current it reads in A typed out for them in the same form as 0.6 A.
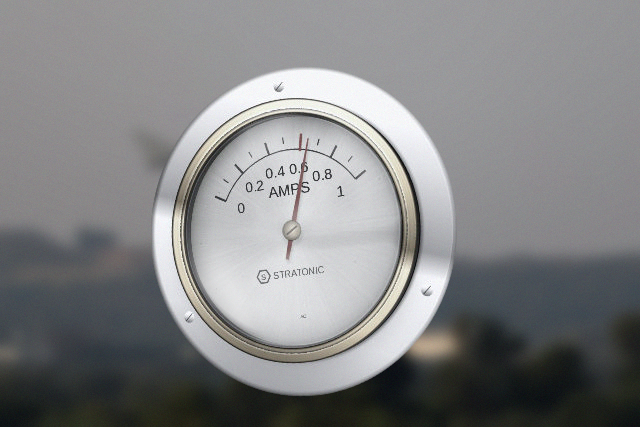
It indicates 0.65 A
